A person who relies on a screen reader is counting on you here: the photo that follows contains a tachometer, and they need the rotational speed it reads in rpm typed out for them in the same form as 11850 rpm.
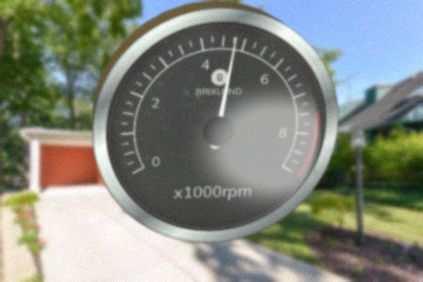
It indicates 4750 rpm
